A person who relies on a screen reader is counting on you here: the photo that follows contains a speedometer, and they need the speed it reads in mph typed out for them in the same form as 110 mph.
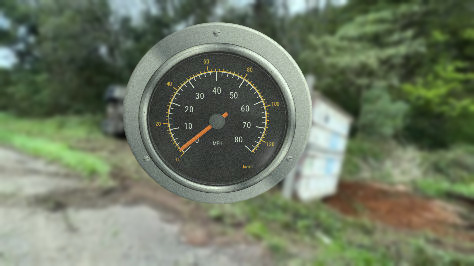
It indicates 2 mph
